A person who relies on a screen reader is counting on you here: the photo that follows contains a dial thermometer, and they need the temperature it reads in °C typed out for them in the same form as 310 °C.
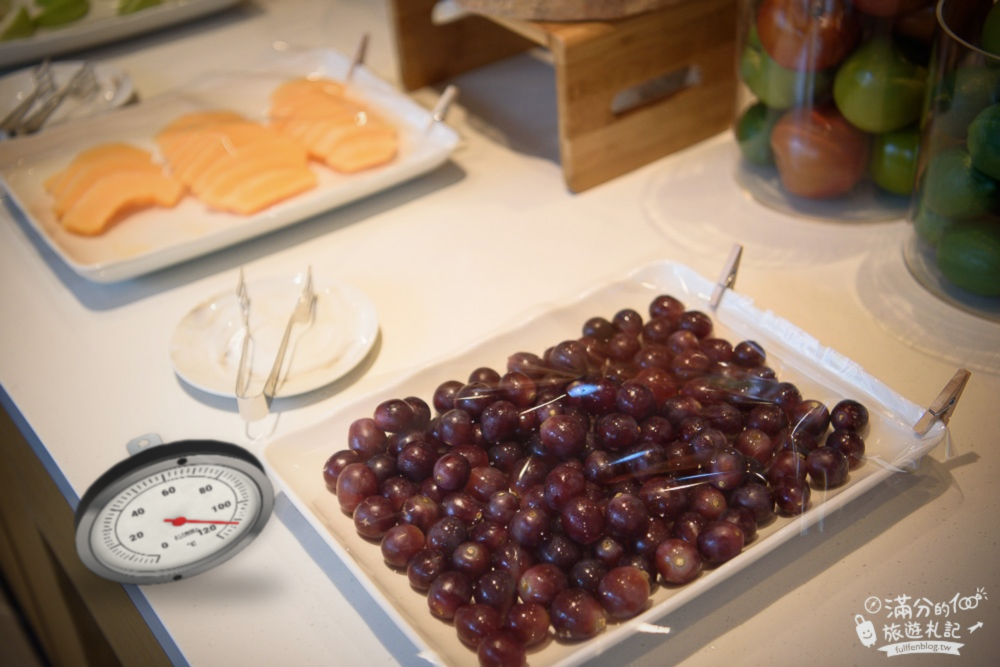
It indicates 110 °C
